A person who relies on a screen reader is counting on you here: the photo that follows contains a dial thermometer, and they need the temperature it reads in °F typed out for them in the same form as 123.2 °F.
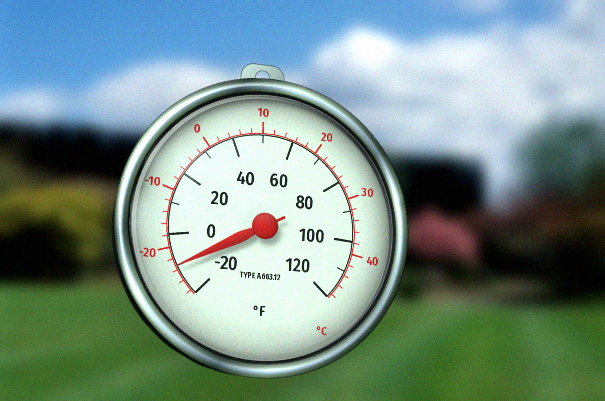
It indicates -10 °F
